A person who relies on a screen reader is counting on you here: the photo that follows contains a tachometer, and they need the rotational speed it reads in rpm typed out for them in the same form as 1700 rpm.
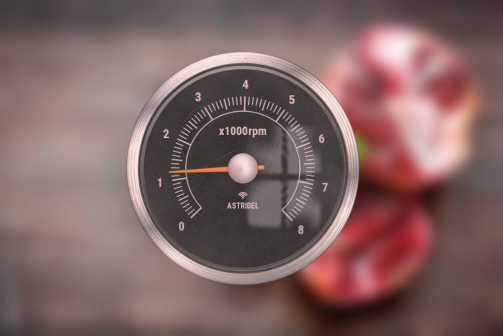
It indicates 1200 rpm
